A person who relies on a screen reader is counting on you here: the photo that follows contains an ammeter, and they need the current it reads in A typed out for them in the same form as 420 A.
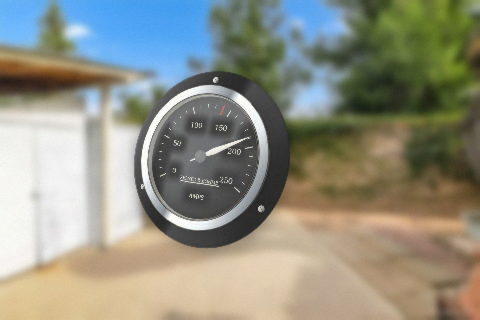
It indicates 190 A
